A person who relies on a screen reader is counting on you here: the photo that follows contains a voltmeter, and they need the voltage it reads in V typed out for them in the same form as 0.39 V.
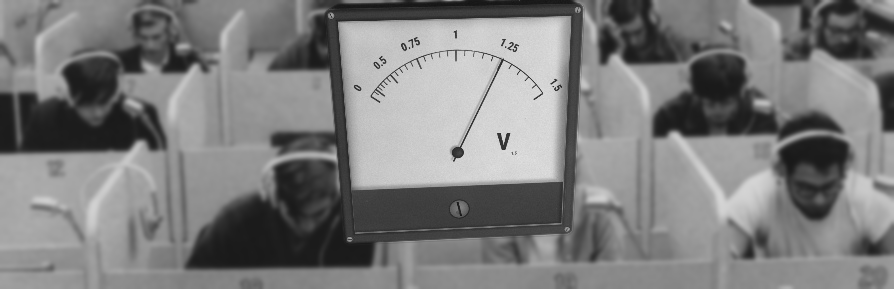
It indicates 1.25 V
